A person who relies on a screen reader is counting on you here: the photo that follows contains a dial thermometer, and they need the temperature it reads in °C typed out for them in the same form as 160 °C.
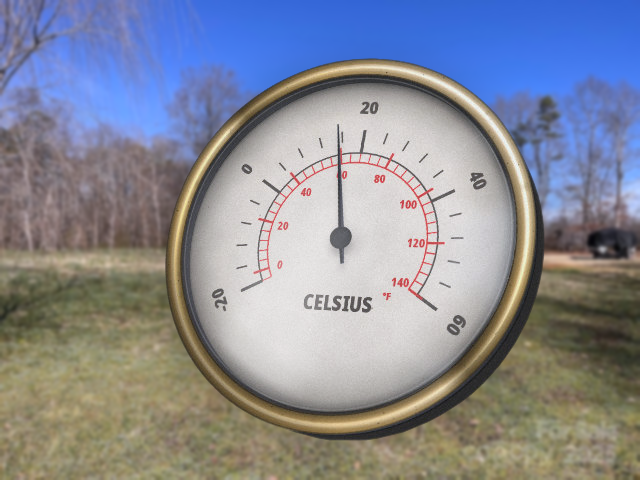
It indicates 16 °C
